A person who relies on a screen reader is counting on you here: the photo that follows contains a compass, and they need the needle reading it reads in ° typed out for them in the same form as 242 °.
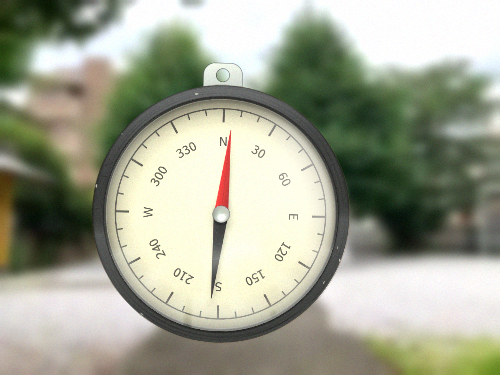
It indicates 5 °
